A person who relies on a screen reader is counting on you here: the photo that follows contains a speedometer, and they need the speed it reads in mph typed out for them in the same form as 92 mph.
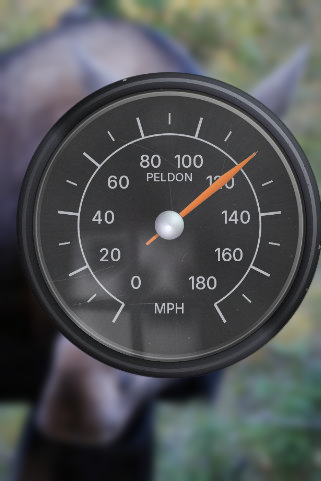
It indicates 120 mph
